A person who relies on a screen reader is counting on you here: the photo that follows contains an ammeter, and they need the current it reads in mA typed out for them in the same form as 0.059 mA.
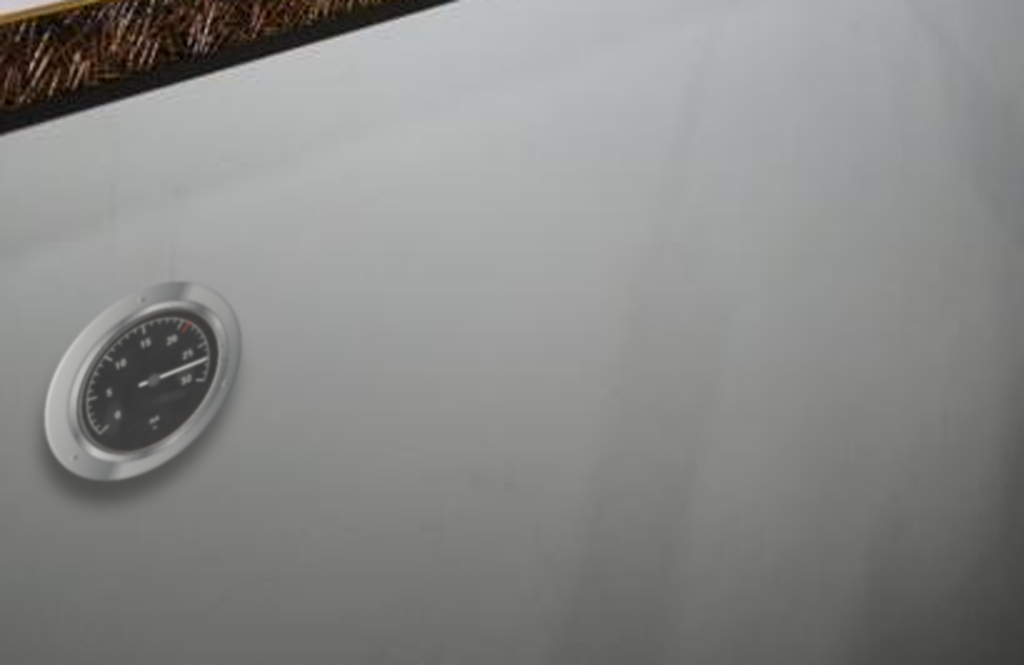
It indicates 27 mA
